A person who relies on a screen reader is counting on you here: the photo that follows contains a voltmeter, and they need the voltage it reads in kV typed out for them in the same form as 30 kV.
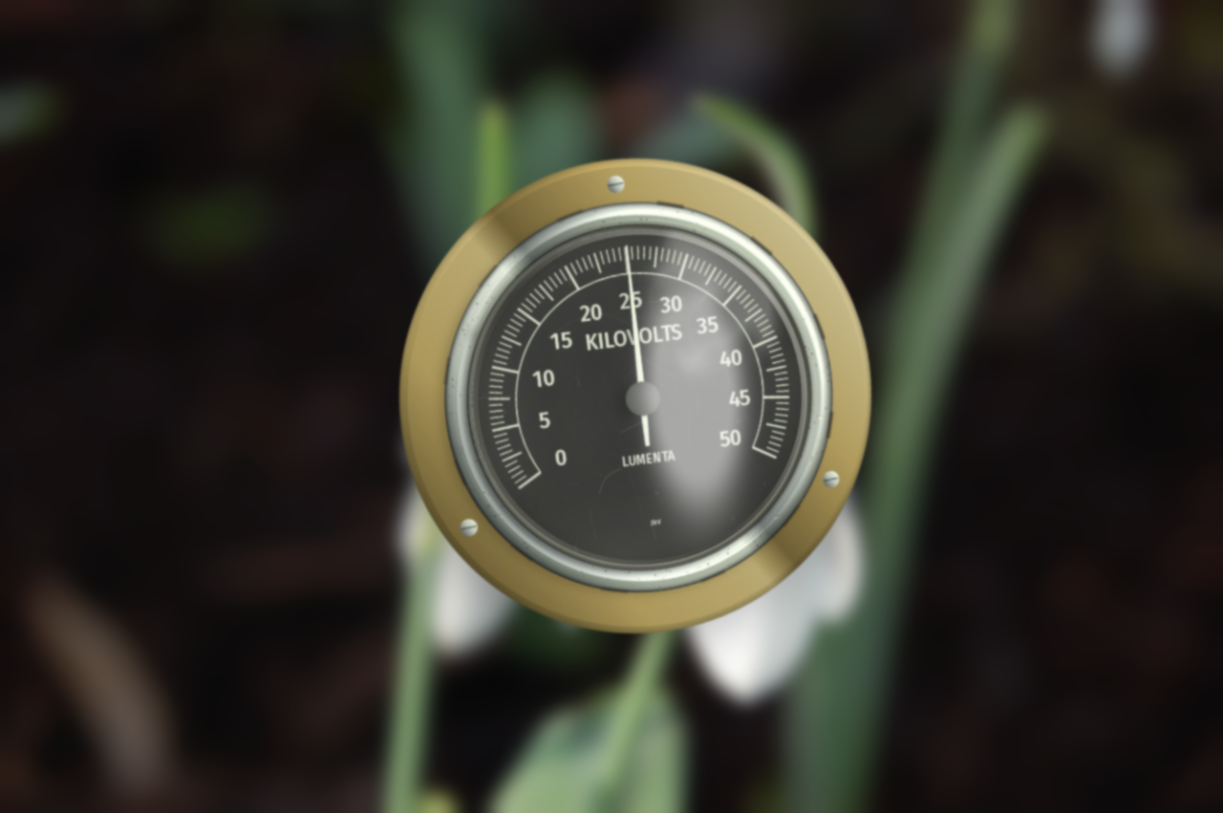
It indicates 25 kV
